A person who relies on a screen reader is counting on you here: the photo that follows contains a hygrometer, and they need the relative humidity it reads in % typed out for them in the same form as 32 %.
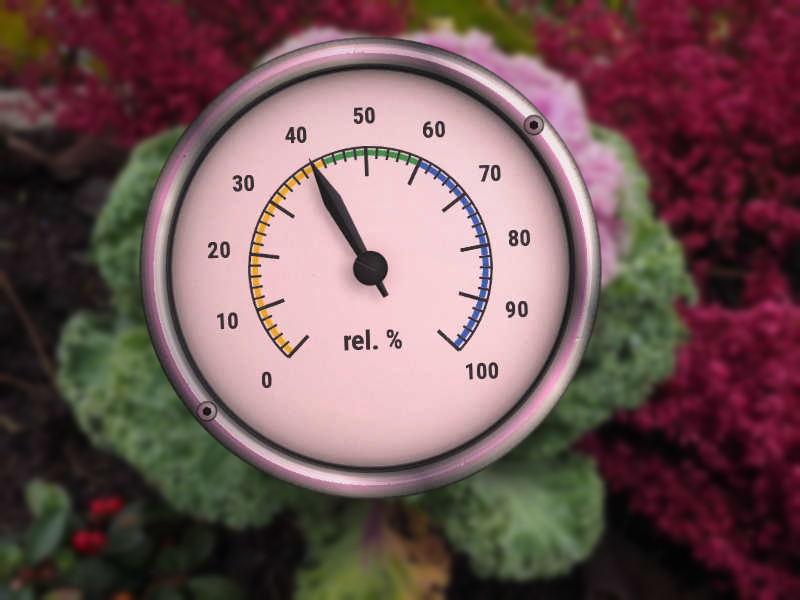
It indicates 40 %
